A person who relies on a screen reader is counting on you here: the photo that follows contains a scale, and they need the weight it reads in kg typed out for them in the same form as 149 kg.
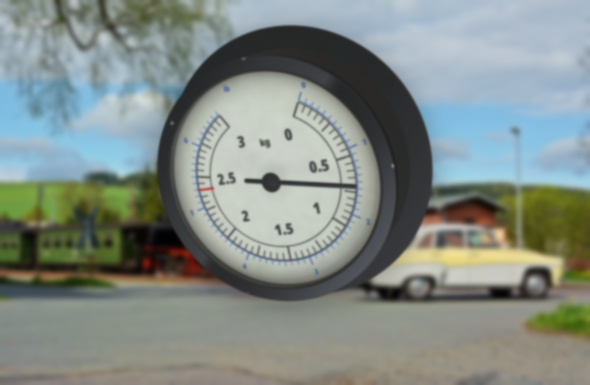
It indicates 0.7 kg
